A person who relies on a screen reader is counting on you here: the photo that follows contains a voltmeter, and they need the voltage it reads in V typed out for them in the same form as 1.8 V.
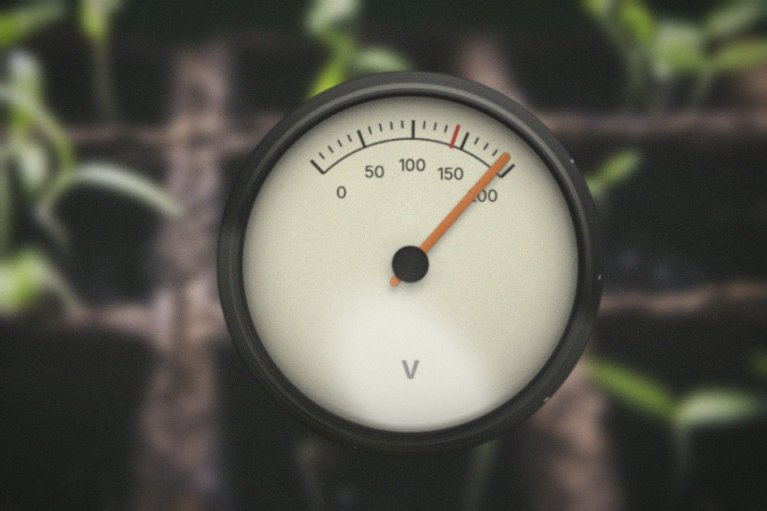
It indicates 190 V
